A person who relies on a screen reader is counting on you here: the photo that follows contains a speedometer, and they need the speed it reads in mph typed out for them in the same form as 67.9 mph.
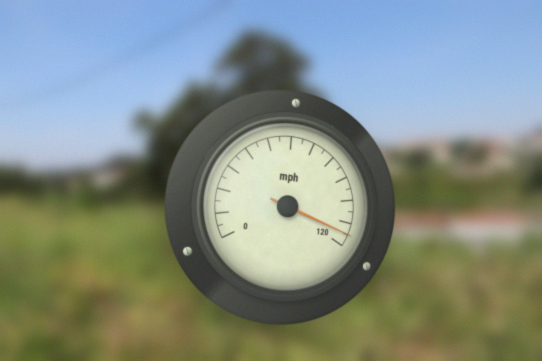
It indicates 115 mph
